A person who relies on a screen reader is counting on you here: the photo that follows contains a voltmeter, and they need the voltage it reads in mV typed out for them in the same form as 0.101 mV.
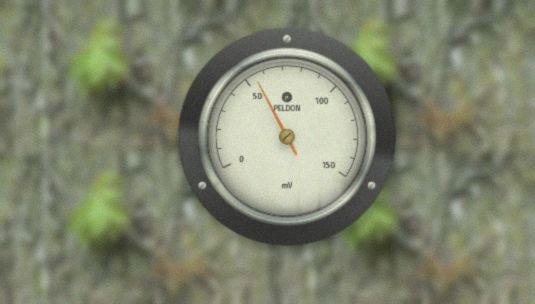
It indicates 55 mV
